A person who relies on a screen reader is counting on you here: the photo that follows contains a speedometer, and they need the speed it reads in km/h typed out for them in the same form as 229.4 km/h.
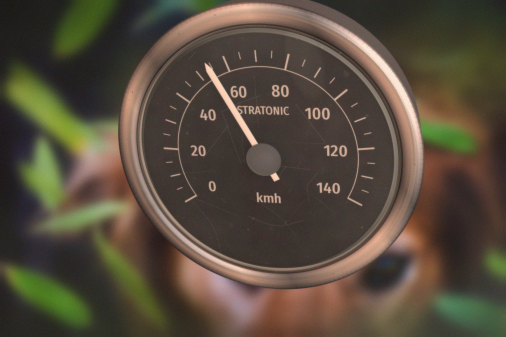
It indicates 55 km/h
